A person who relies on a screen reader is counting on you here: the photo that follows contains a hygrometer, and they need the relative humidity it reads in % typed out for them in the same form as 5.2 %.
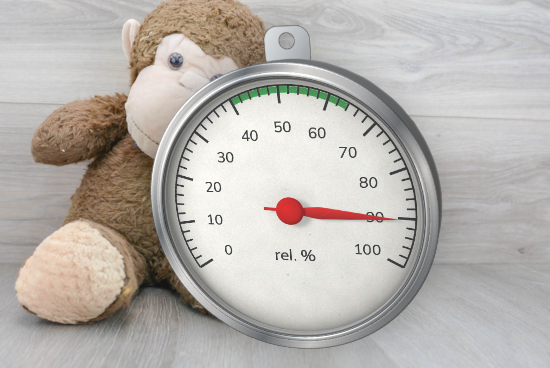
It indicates 90 %
